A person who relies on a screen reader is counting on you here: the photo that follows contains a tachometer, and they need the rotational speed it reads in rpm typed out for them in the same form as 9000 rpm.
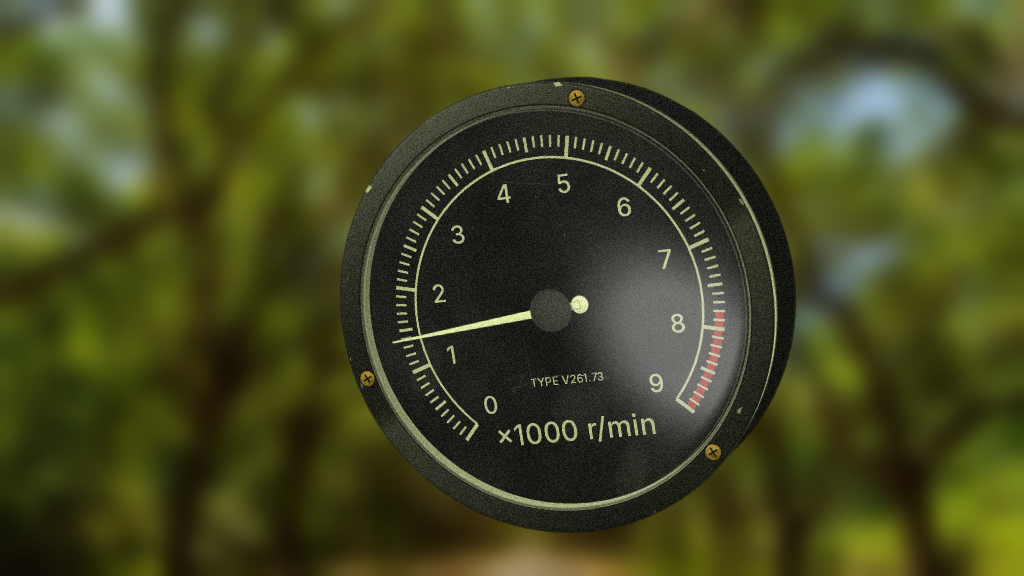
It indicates 1400 rpm
